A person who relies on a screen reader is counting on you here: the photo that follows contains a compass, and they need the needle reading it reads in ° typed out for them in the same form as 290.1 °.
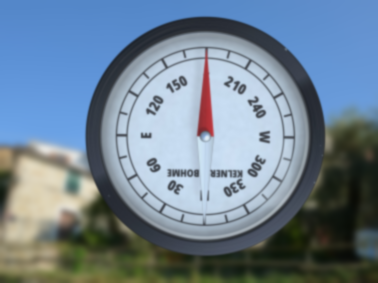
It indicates 180 °
